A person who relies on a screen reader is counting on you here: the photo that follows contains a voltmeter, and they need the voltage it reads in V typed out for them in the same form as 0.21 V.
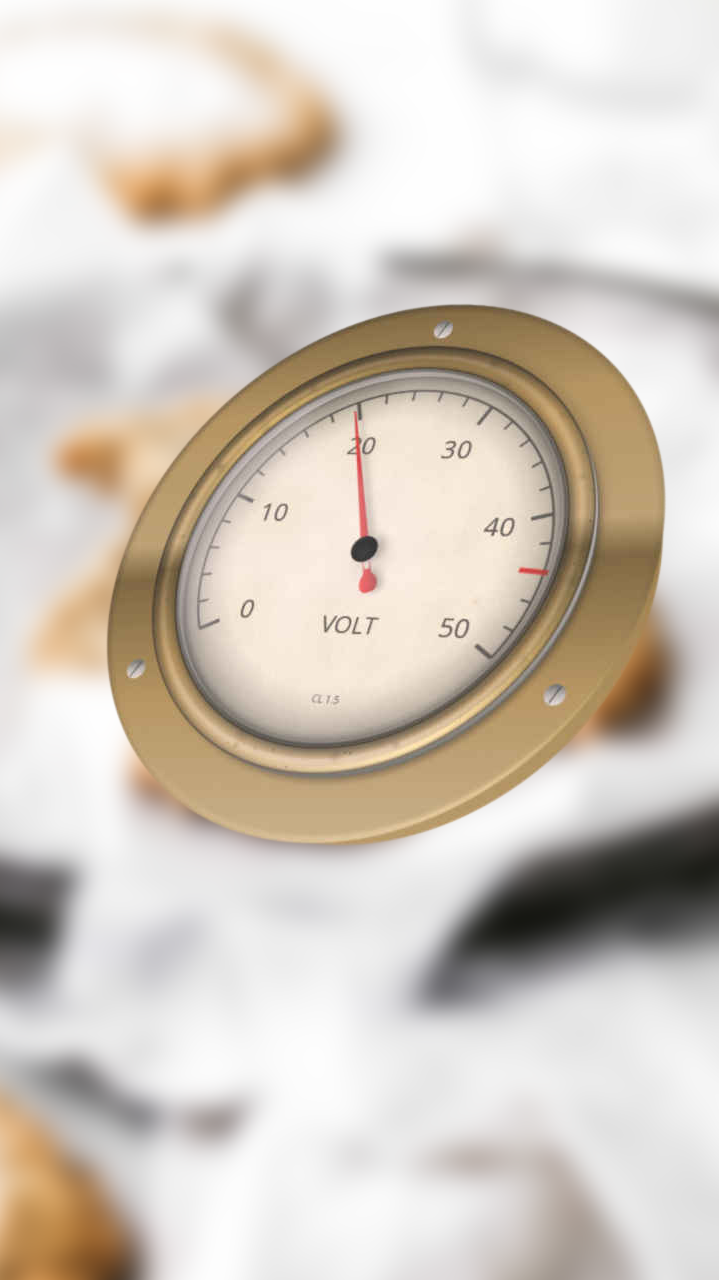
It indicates 20 V
